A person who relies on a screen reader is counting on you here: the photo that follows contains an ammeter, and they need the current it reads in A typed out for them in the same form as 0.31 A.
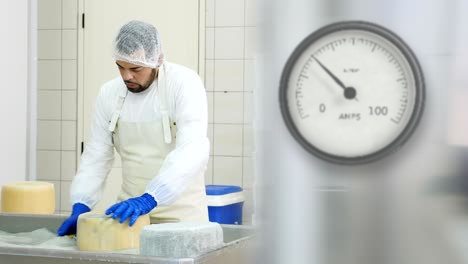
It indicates 30 A
